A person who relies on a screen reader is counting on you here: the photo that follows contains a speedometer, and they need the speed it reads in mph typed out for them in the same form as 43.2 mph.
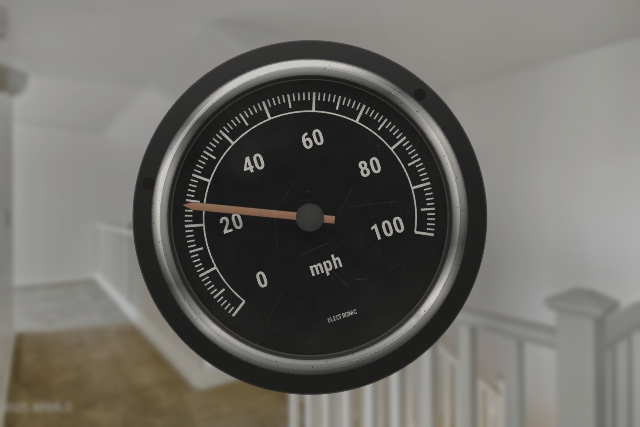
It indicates 24 mph
